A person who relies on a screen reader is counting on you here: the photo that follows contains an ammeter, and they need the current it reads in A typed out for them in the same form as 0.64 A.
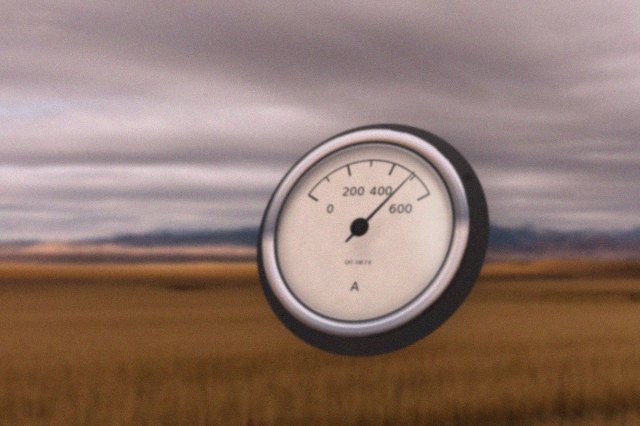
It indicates 500 A
